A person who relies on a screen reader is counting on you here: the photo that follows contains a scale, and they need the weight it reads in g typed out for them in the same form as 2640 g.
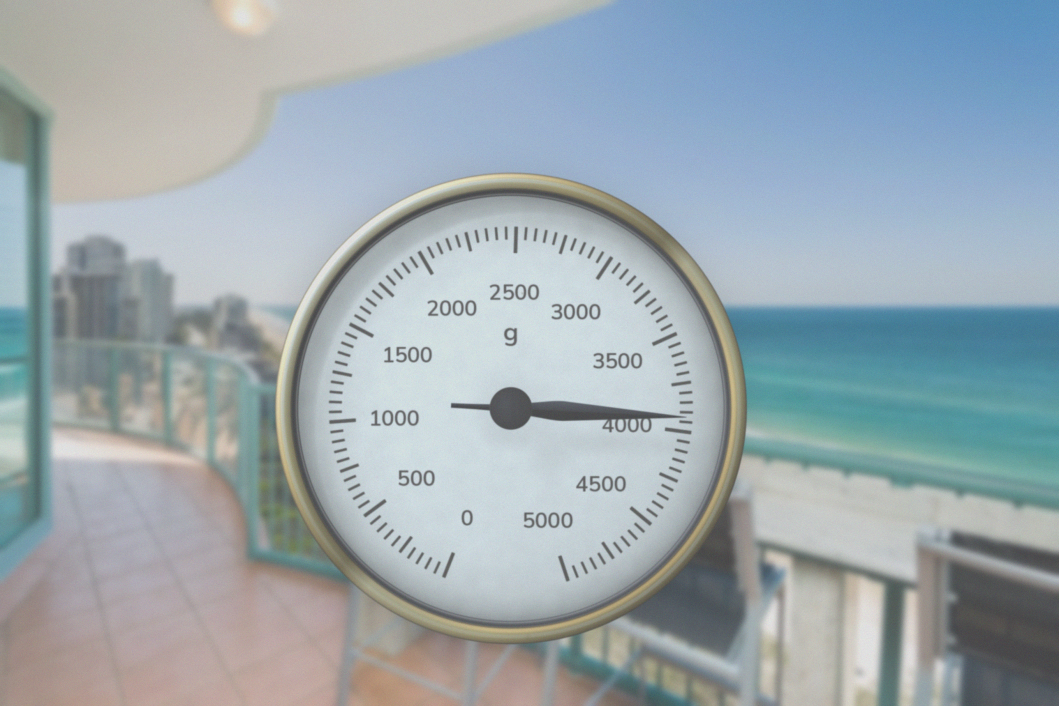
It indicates 3925 g
